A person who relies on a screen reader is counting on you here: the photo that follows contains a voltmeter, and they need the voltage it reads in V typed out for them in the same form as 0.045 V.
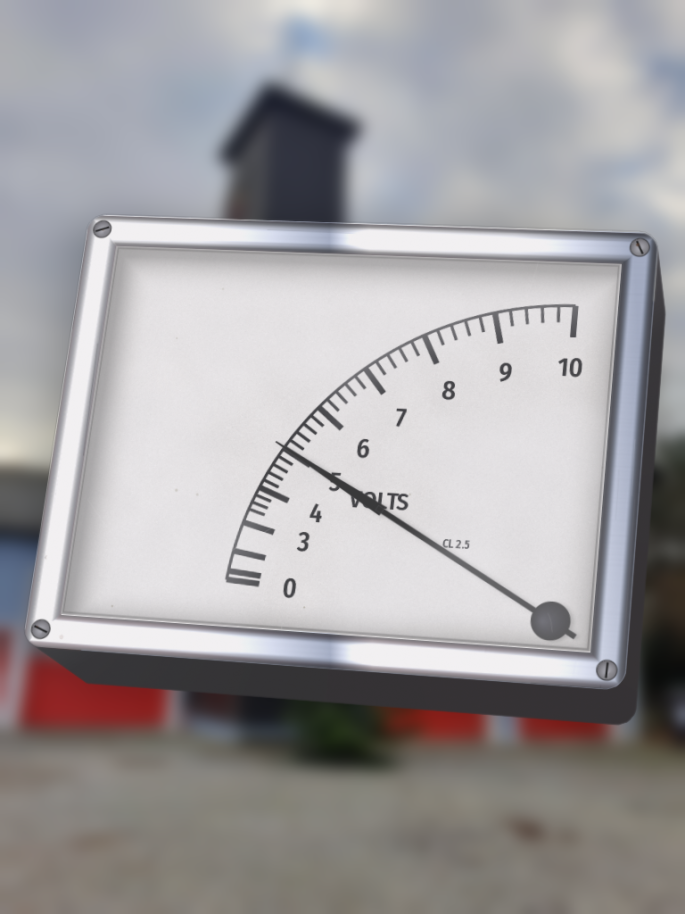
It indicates 5 V
